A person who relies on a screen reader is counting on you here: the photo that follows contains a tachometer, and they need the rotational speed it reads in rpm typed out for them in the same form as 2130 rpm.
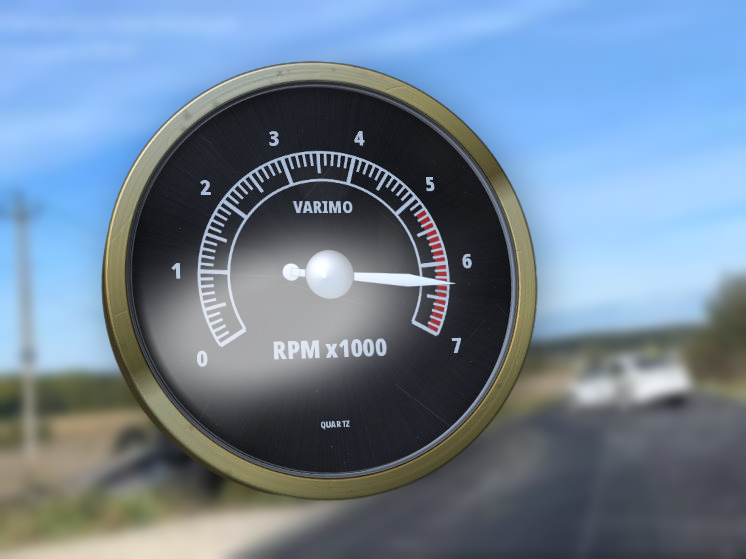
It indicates 6300 rpm
